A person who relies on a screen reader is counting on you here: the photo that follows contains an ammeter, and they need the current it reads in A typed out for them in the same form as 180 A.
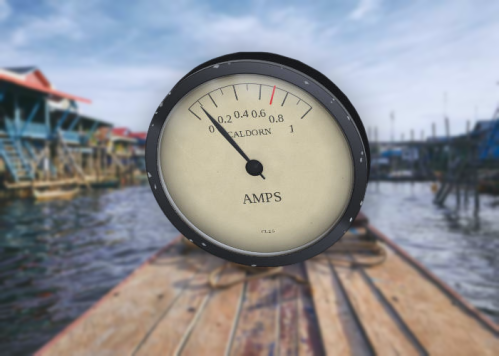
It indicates 0.1 A
